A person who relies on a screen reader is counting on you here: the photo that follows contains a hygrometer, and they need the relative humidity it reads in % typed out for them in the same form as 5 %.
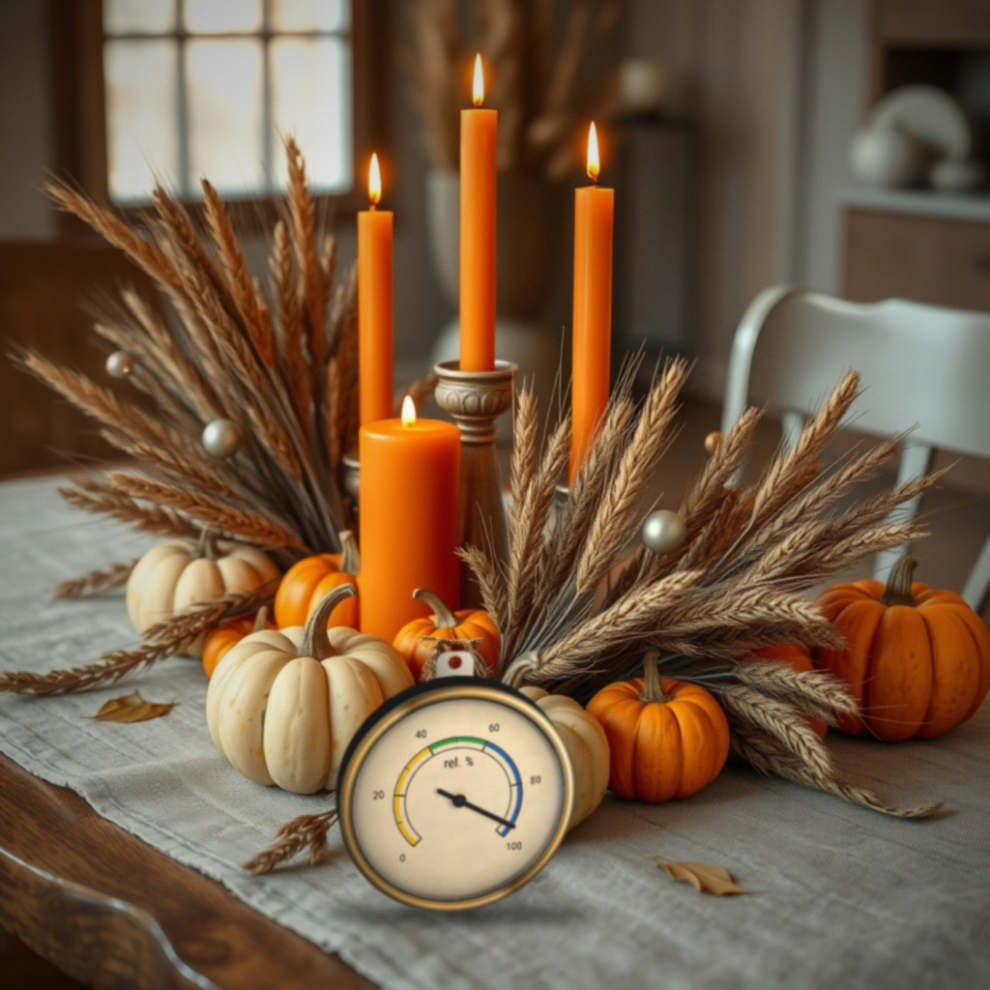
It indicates 95 %
